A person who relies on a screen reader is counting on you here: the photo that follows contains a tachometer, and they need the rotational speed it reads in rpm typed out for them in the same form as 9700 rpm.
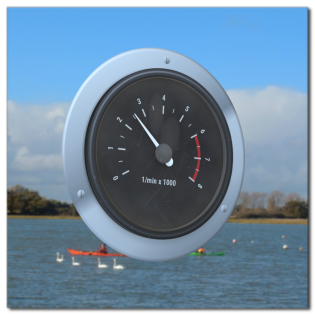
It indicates 2500 rpm
